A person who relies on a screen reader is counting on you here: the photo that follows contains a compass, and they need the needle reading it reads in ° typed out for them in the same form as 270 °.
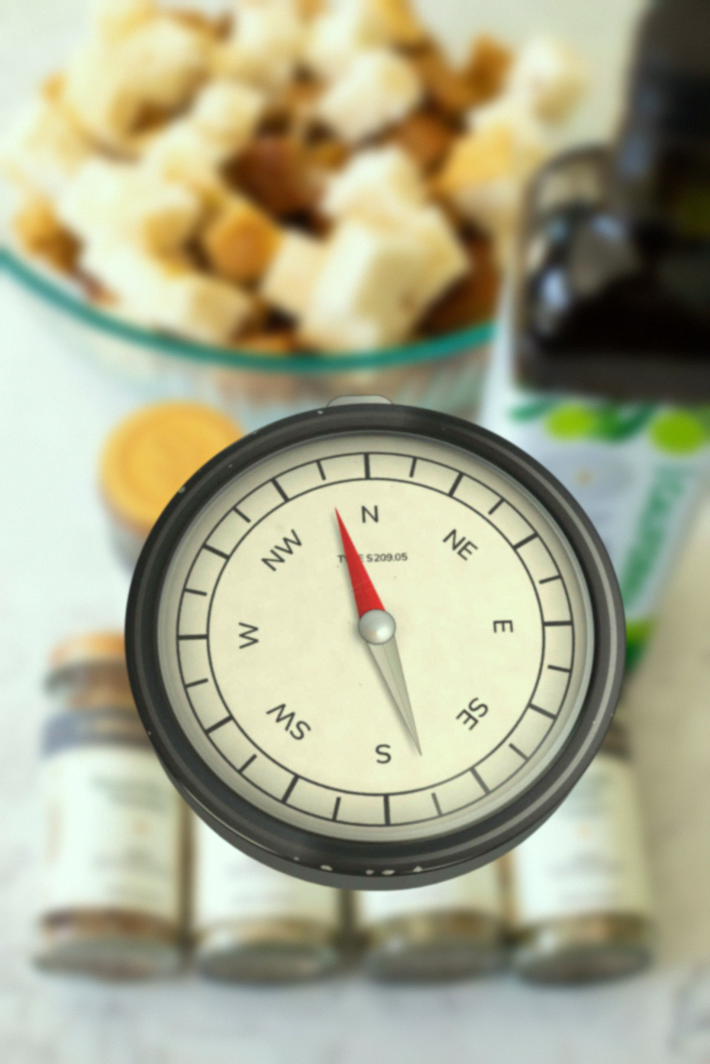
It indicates 345 °
